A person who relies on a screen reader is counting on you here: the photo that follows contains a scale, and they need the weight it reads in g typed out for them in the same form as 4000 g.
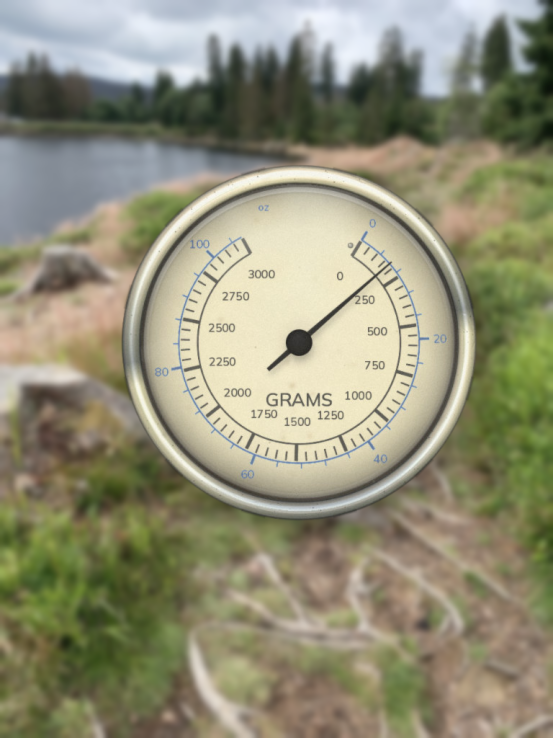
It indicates 175 g
